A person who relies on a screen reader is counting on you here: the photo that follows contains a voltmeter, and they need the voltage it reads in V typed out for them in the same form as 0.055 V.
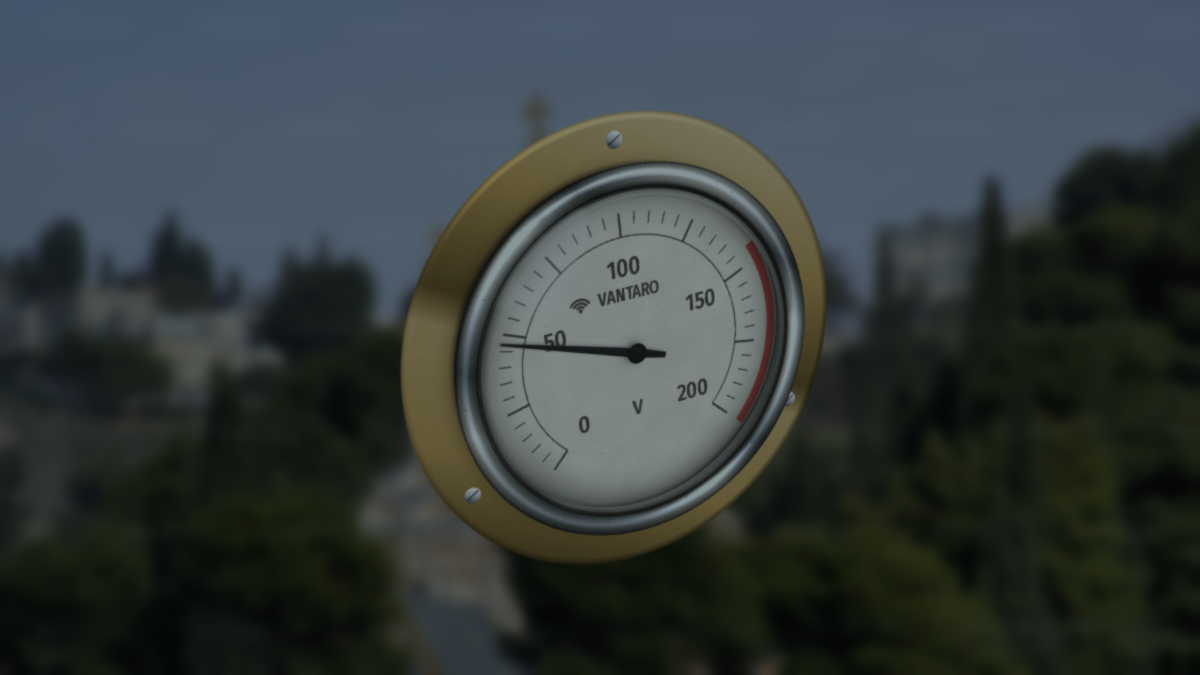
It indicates 47.5 V
